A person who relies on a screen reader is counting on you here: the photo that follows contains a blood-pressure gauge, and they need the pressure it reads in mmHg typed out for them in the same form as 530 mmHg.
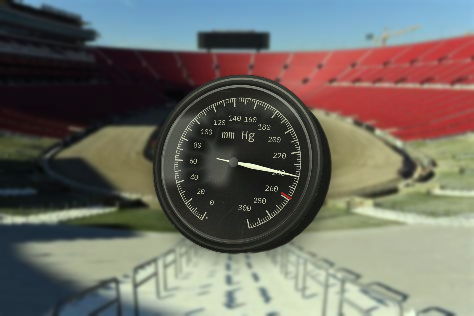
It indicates 240 mmHg
